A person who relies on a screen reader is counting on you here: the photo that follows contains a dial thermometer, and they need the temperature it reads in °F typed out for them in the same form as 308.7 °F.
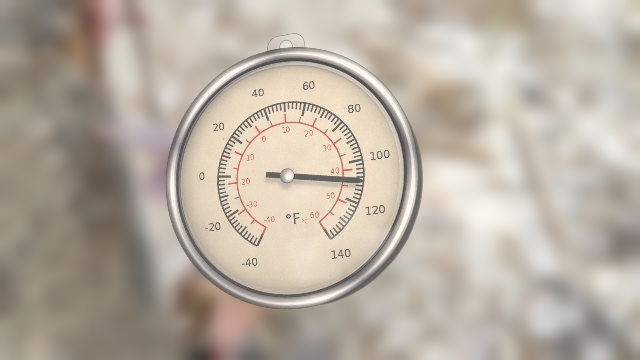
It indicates 110 °F
